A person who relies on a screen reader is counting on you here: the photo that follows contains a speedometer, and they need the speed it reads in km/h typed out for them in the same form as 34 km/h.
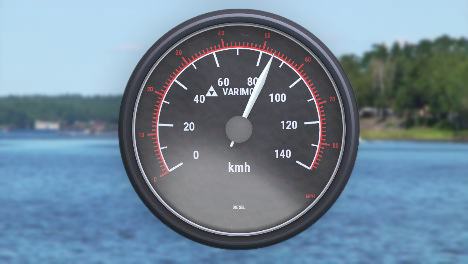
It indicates 85 km/h
